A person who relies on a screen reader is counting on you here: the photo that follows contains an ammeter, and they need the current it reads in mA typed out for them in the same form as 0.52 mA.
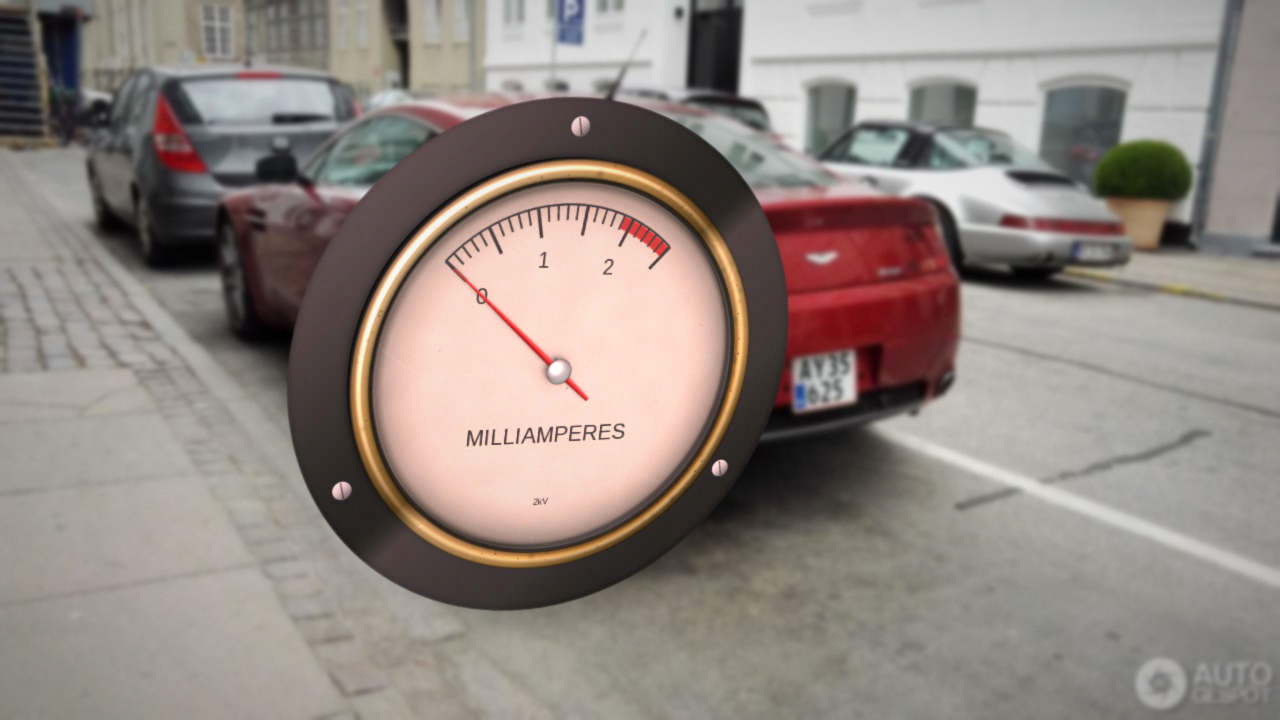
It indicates 0 mA
